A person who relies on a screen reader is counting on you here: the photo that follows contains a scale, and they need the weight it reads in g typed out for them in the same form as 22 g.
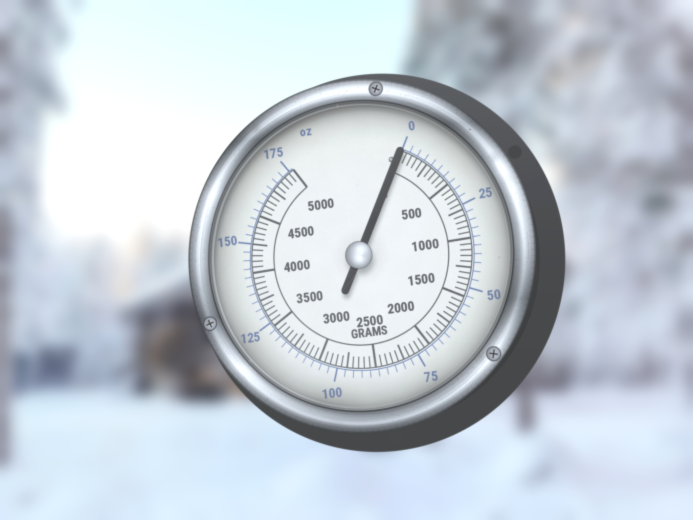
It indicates 0 g
